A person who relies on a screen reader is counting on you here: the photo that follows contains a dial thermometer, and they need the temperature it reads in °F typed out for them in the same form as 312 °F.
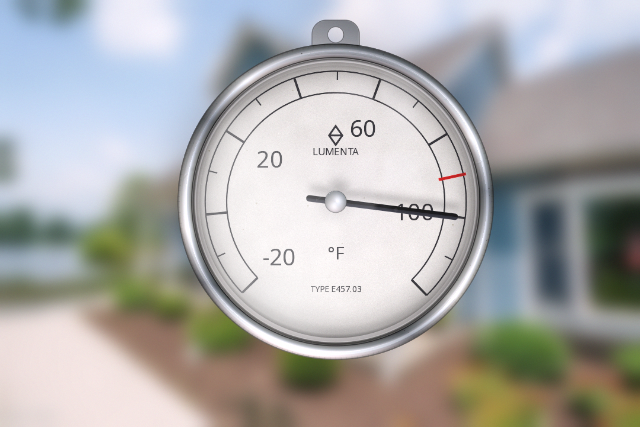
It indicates 100 °F
